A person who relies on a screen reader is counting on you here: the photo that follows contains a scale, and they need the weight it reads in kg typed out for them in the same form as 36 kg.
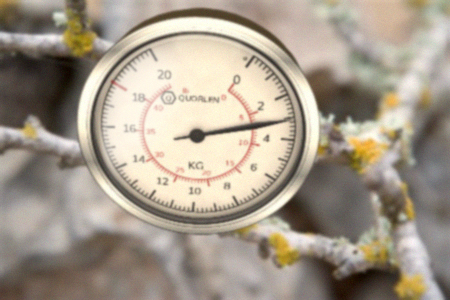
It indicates 3 kg
